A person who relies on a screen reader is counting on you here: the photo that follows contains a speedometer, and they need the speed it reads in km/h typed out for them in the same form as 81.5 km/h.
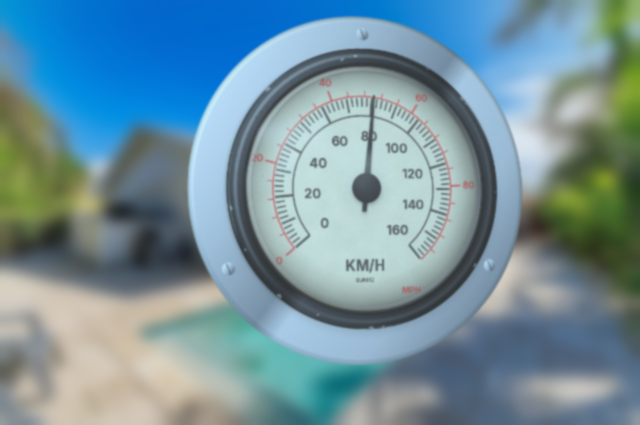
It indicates 80 km/h
